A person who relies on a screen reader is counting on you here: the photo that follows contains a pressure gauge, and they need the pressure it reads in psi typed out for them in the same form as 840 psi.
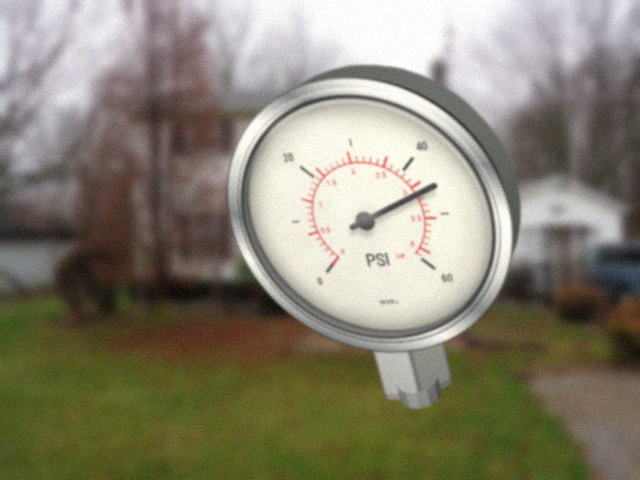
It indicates 45 psi
